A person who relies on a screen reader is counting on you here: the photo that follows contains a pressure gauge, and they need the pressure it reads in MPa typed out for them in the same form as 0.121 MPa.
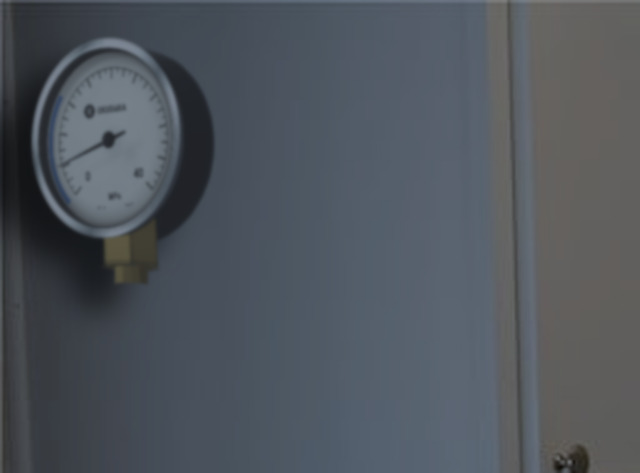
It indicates 4 MPa
